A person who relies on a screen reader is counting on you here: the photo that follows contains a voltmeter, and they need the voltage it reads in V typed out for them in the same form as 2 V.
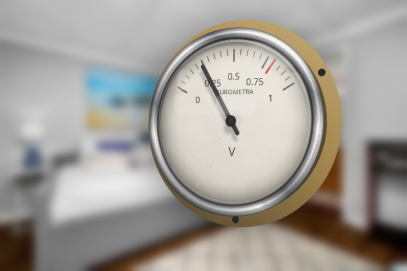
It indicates 0.25 V
